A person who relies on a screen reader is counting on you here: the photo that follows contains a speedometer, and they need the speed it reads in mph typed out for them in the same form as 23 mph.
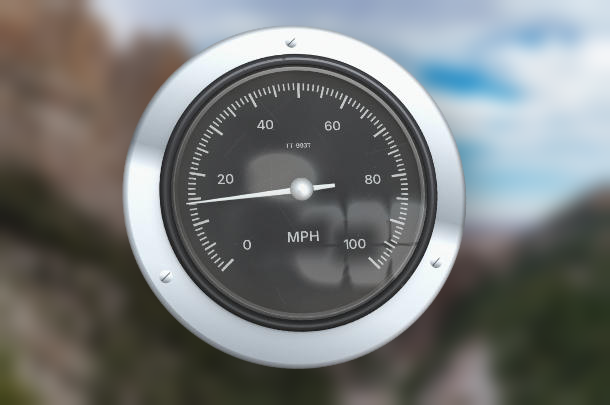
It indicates 14 mph
